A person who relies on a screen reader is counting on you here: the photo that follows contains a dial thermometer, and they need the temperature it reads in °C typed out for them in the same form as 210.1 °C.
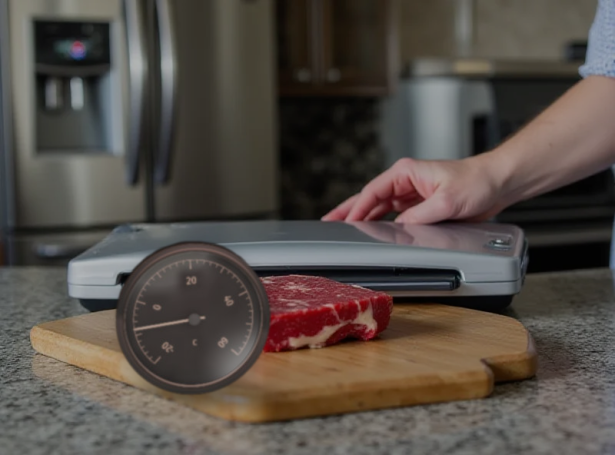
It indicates -8 °C
